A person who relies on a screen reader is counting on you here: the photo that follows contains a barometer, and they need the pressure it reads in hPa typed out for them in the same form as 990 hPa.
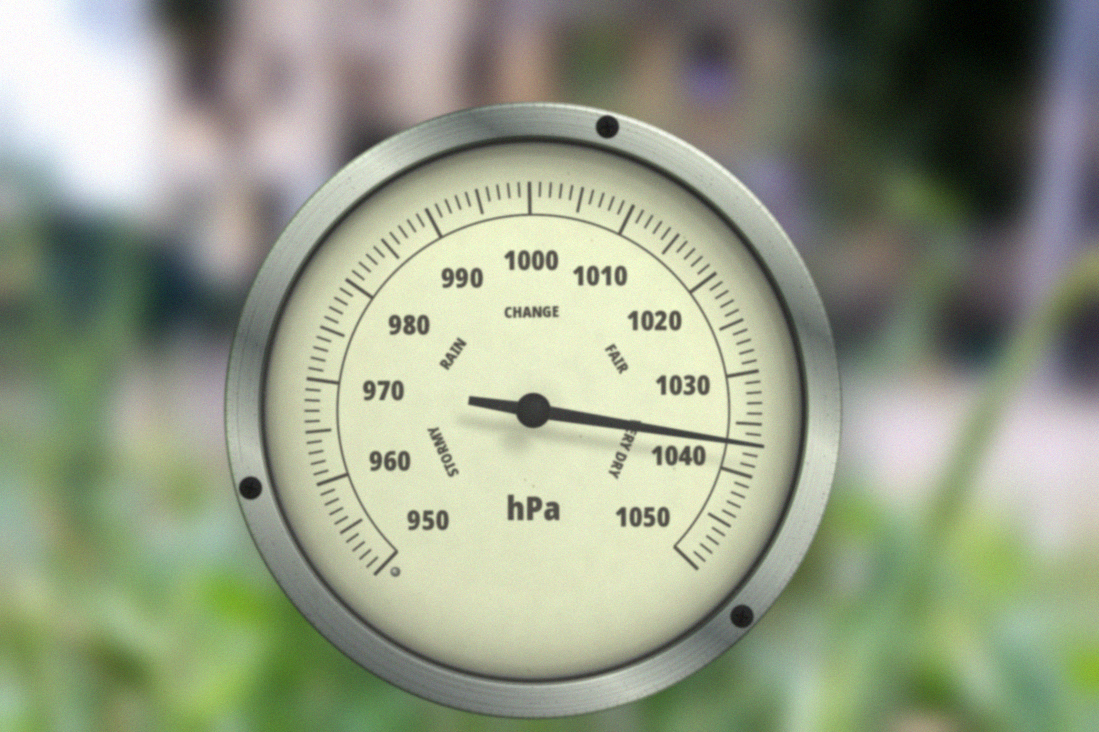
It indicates 1037 hPa
